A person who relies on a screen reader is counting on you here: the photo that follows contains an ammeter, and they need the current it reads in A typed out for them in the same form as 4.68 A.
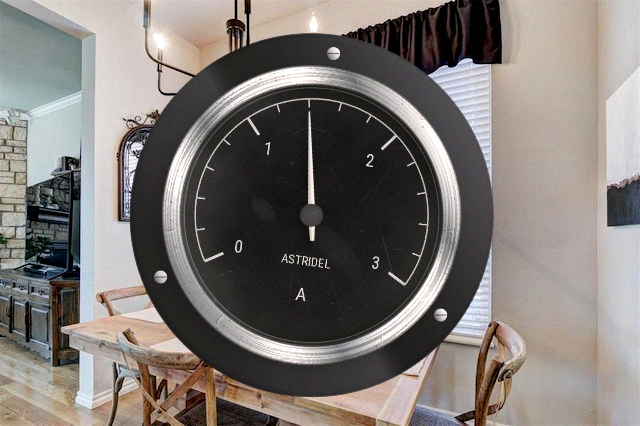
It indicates 1.4 A
